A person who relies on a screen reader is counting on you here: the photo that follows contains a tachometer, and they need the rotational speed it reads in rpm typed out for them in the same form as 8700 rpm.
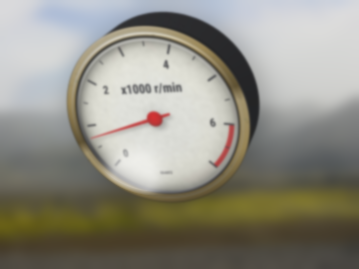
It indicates 750 rpm
